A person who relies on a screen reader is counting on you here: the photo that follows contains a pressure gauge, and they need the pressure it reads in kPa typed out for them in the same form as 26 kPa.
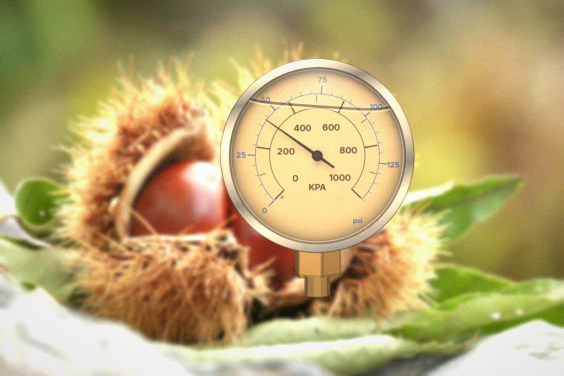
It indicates 300 kPa
